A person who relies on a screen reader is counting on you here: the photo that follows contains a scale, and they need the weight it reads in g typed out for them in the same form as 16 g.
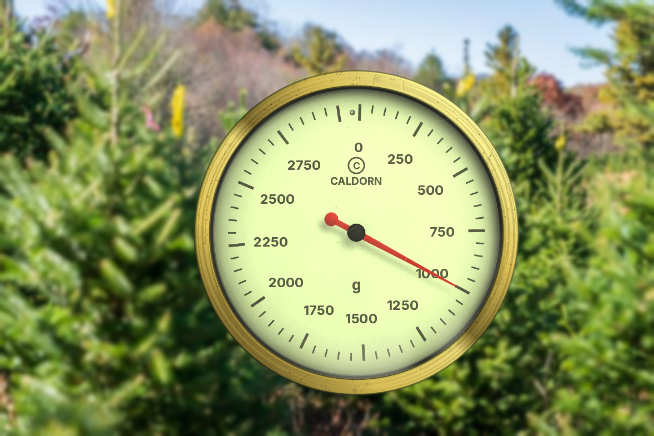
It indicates 1000 g
